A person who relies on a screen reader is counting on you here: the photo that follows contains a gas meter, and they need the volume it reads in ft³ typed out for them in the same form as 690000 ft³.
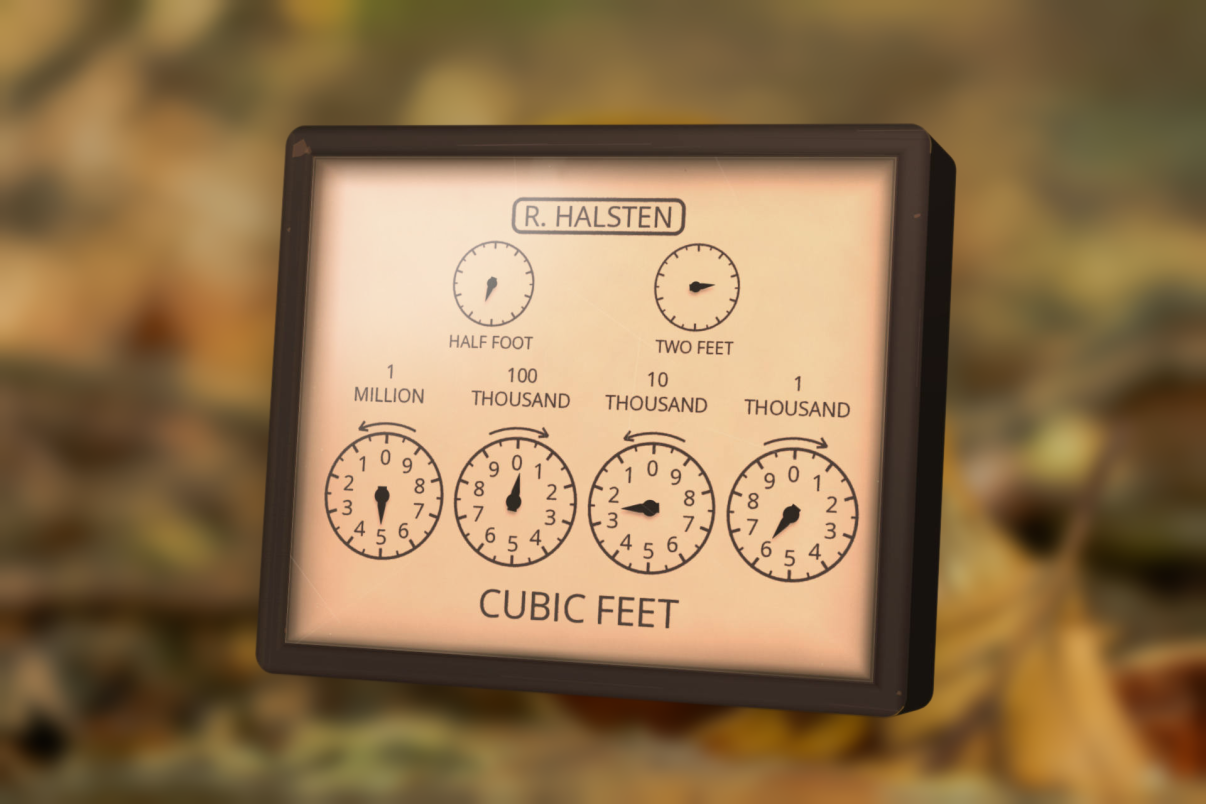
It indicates 502600 ft³
